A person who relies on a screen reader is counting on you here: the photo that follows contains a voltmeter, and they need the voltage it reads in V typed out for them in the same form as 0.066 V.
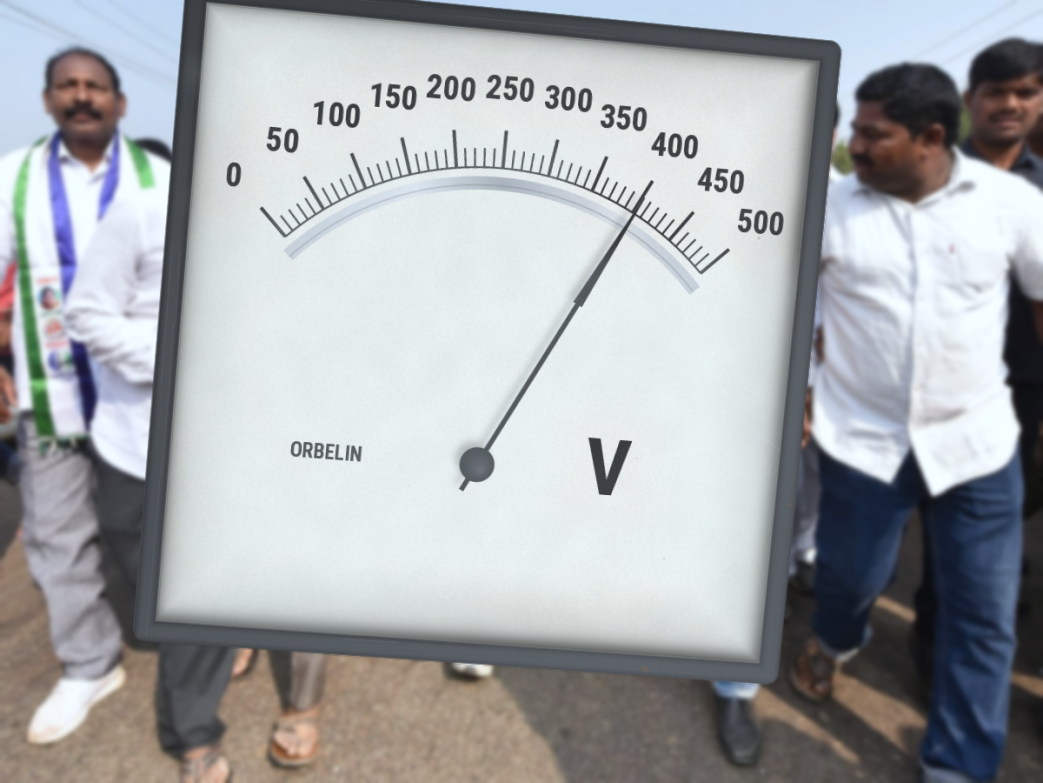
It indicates 400 V
